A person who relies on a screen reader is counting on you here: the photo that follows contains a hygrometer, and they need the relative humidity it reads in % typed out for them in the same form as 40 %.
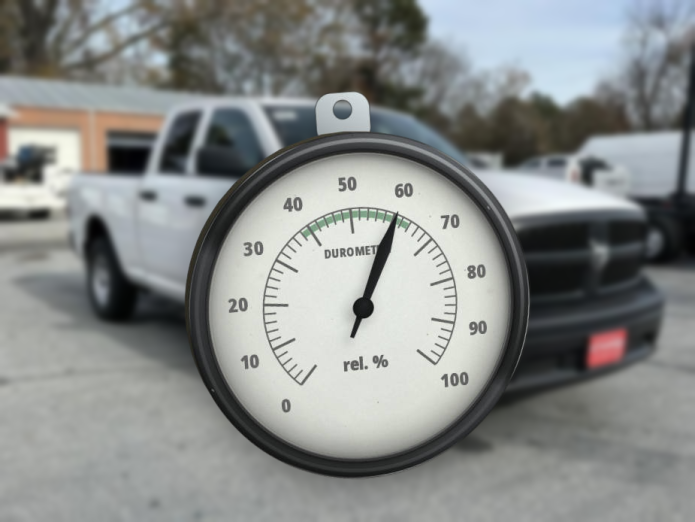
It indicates 60 %
